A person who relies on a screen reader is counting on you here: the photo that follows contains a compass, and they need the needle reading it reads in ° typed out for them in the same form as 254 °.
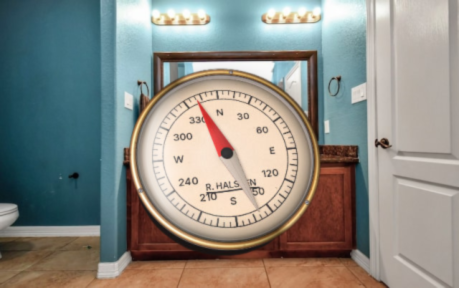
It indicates 340 °
